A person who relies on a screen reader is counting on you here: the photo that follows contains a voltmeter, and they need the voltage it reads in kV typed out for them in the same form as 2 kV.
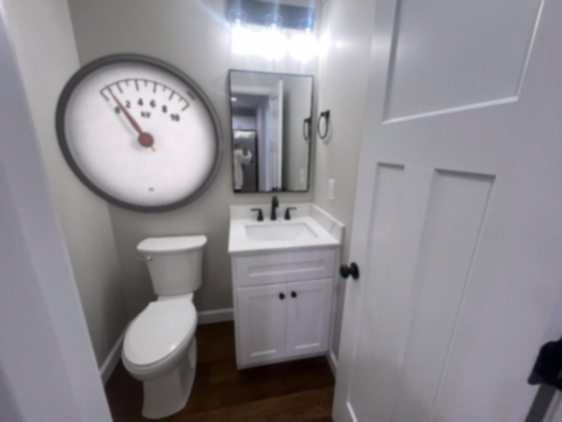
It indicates 1 kV
